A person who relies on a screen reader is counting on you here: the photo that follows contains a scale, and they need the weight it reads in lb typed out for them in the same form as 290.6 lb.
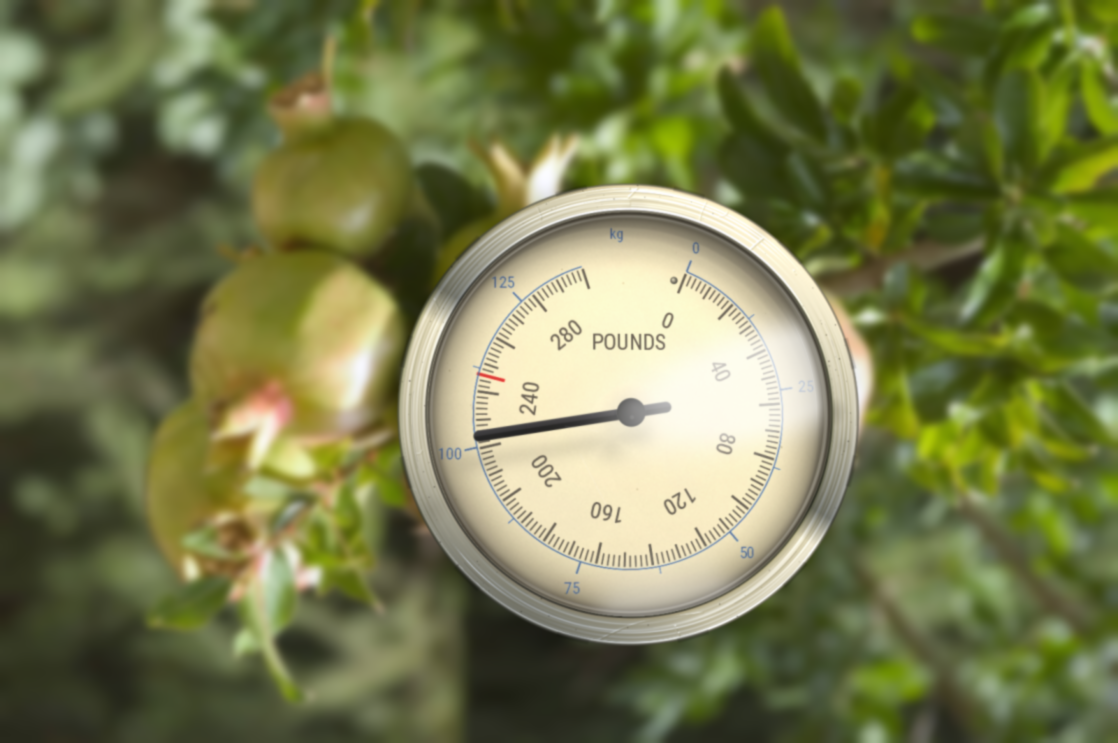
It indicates 224 lb
